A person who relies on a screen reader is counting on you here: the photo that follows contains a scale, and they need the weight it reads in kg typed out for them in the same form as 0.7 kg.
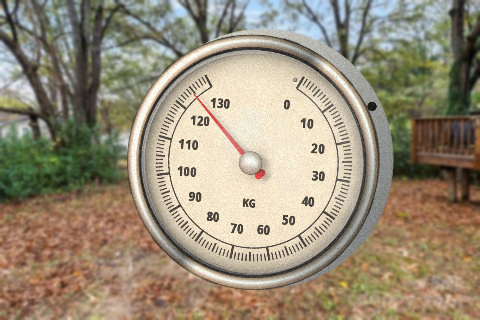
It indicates 125 kg
